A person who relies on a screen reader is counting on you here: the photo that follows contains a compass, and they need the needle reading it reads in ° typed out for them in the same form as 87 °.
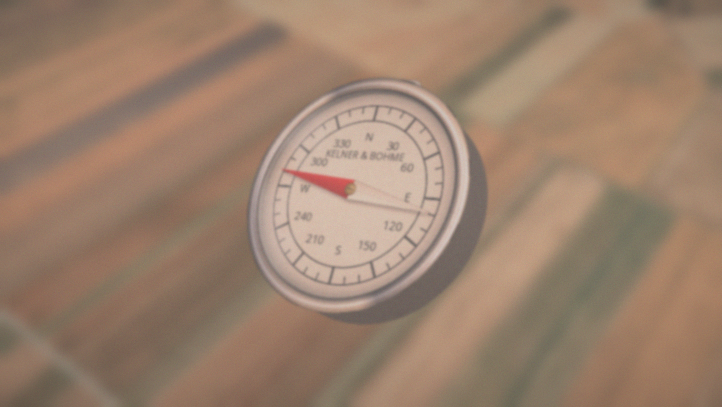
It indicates 280 °
